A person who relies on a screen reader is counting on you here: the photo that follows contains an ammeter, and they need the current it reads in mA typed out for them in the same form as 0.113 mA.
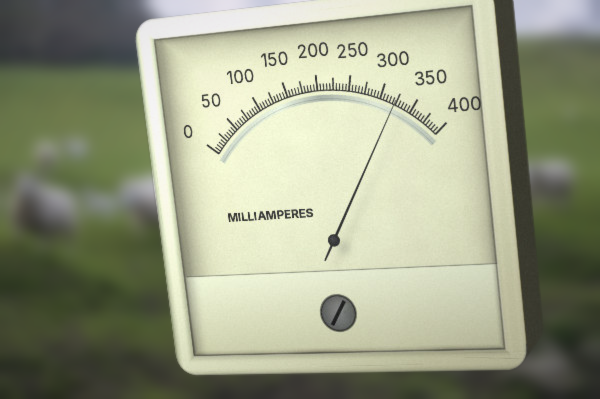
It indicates 325 mA
